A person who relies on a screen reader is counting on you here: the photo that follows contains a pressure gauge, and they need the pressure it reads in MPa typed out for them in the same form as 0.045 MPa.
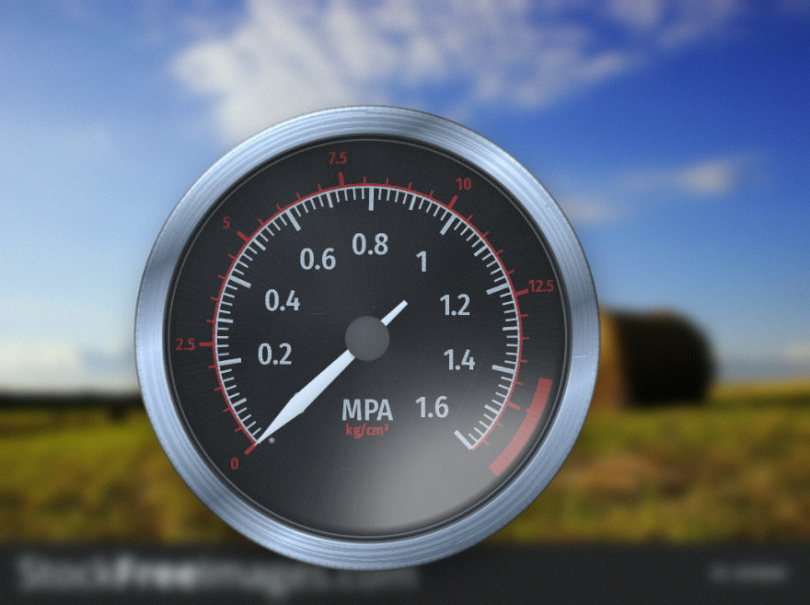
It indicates 0 MPa
